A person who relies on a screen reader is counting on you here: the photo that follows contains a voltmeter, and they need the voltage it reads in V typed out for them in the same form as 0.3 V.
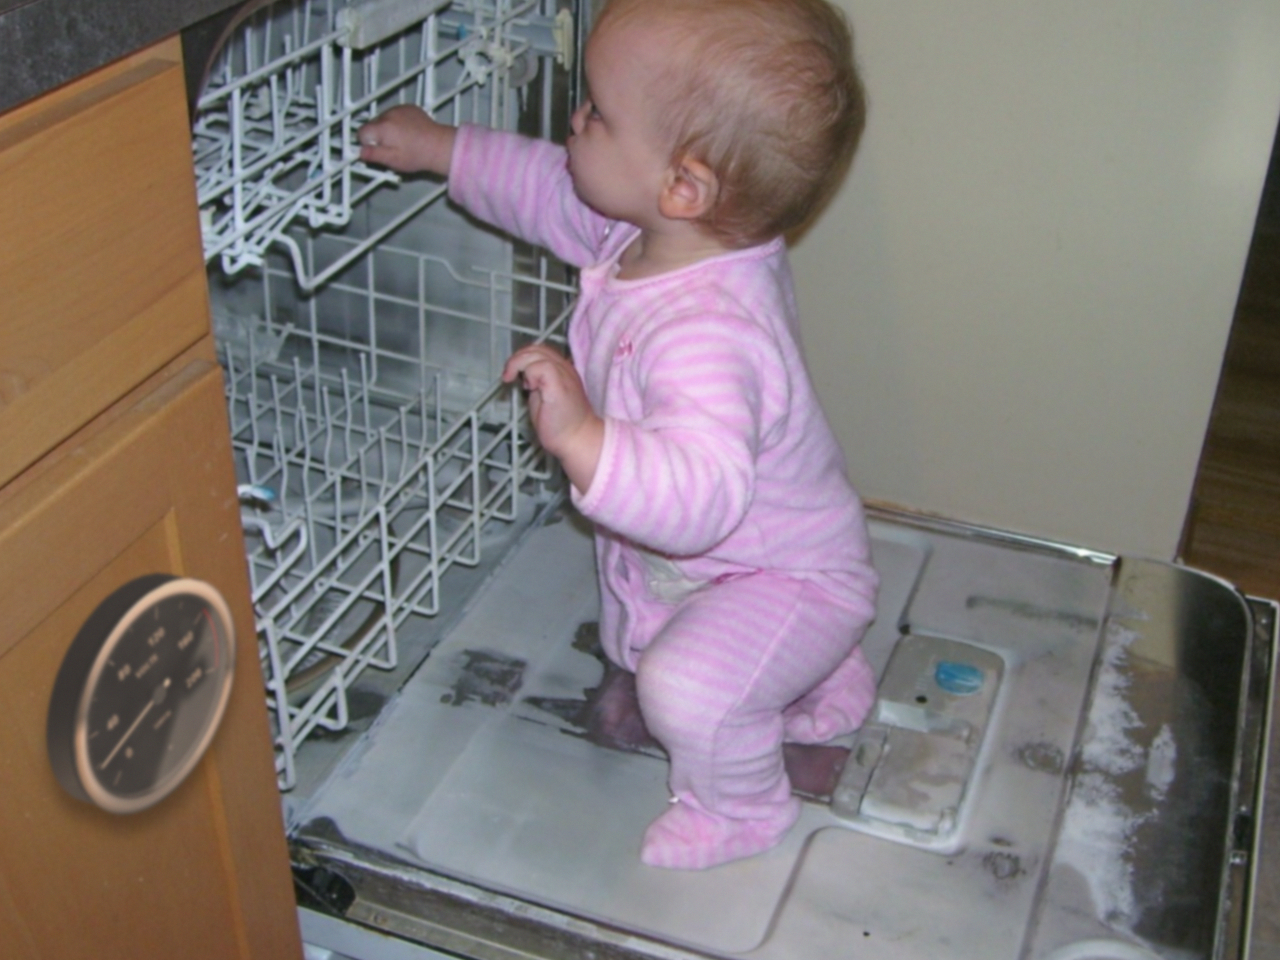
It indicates 20 V
